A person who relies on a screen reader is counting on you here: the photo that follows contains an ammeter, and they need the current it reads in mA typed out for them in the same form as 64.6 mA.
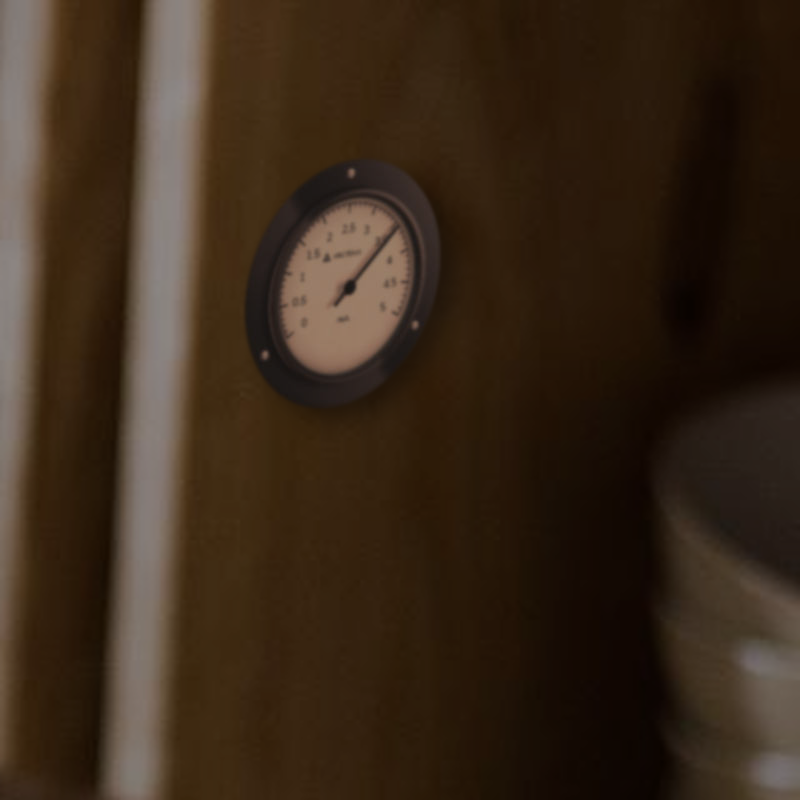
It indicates 3.5 mA
